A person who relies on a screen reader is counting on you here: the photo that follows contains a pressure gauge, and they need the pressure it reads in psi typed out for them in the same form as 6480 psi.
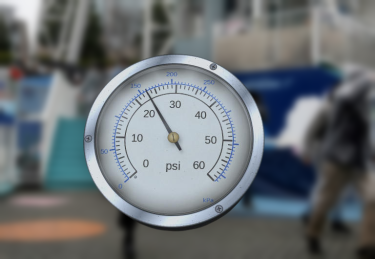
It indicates 23 psi
